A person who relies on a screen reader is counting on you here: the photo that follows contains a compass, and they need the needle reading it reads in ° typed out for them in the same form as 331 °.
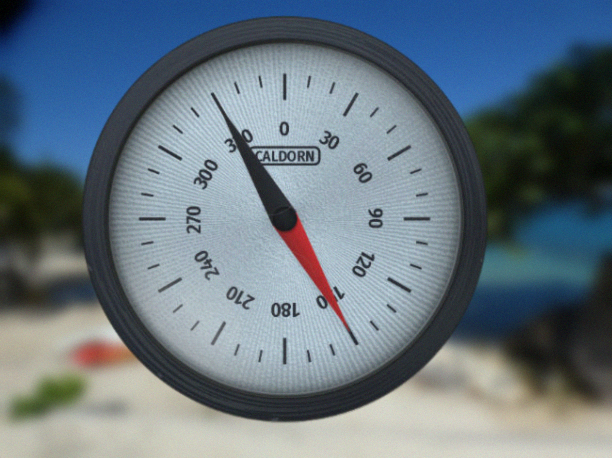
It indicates 150 °
